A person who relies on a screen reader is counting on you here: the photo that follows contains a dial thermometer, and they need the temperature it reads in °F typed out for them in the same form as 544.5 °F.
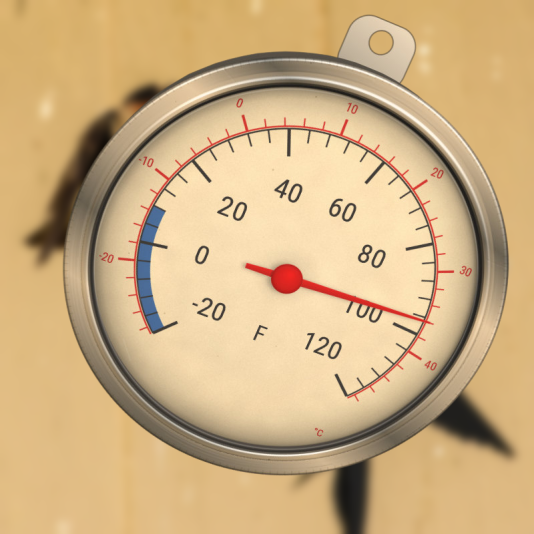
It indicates 96 °F
